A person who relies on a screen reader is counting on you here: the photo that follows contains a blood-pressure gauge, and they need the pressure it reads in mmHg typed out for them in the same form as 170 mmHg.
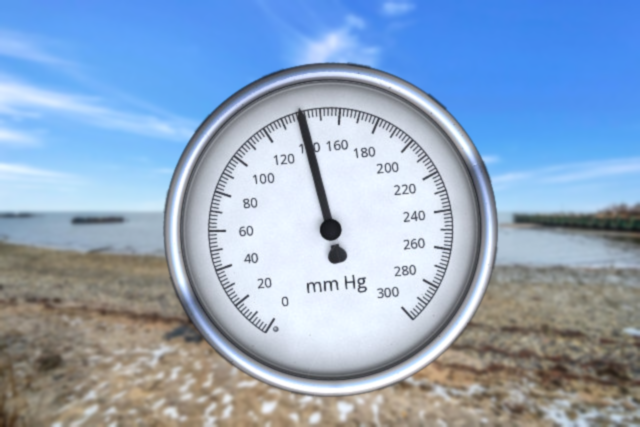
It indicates 140 mmHg
